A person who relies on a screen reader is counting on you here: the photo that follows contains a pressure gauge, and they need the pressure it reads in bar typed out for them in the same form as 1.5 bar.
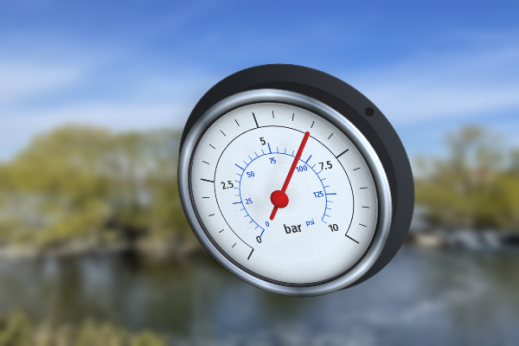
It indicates 6.5 bar
